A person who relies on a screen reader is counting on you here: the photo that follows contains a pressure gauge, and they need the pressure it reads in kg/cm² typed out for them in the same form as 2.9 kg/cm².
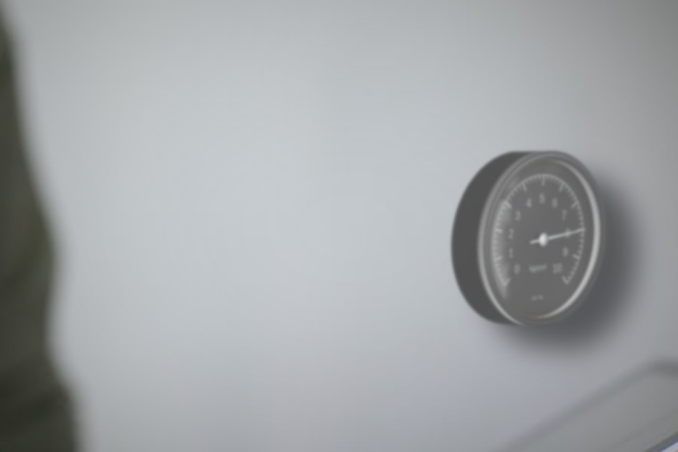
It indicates 8 kg/cm²
